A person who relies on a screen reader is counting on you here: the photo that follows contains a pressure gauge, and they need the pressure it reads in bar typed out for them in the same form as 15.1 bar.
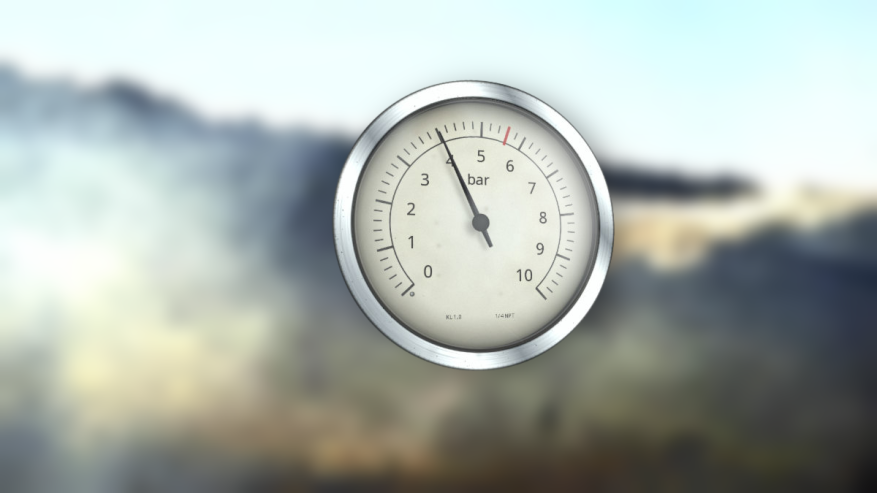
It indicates 4 bar
